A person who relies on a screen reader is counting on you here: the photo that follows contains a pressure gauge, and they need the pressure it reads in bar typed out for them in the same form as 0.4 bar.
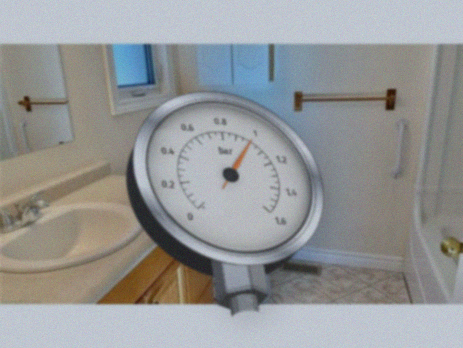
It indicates 1 bar
